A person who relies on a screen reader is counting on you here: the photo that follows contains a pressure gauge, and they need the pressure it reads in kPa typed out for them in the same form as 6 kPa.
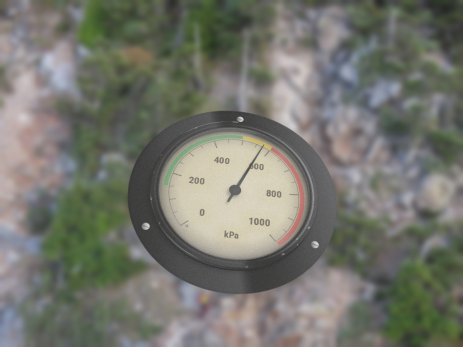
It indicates 575 kPa
